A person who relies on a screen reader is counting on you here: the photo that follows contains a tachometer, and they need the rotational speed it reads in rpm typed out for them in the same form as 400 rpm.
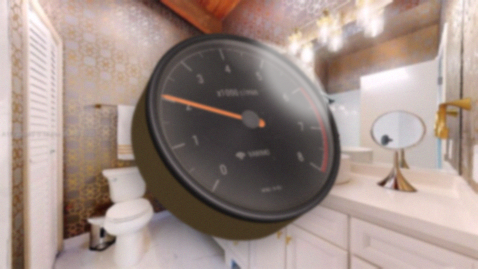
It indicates 2000 rpm
